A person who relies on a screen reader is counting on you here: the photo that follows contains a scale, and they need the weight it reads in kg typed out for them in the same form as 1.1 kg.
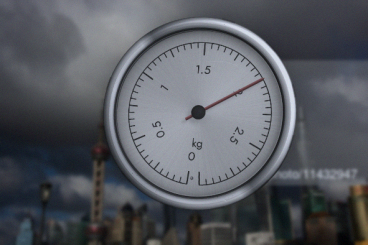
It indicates 2 kg
